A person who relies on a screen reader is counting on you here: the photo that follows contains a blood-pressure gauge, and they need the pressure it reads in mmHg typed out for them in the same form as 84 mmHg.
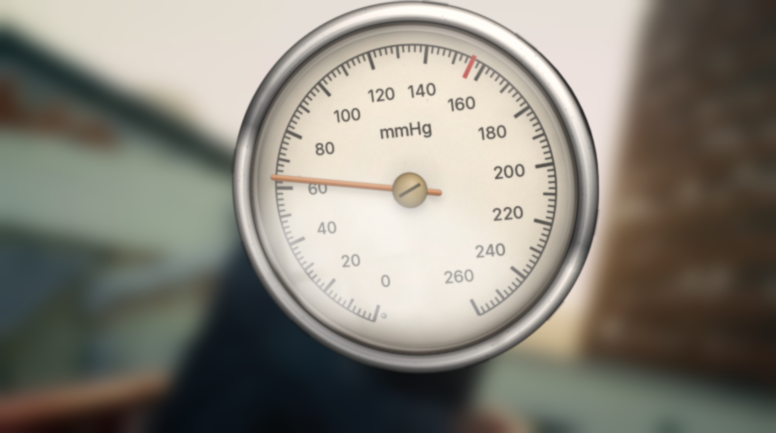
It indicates 64 mmHg
